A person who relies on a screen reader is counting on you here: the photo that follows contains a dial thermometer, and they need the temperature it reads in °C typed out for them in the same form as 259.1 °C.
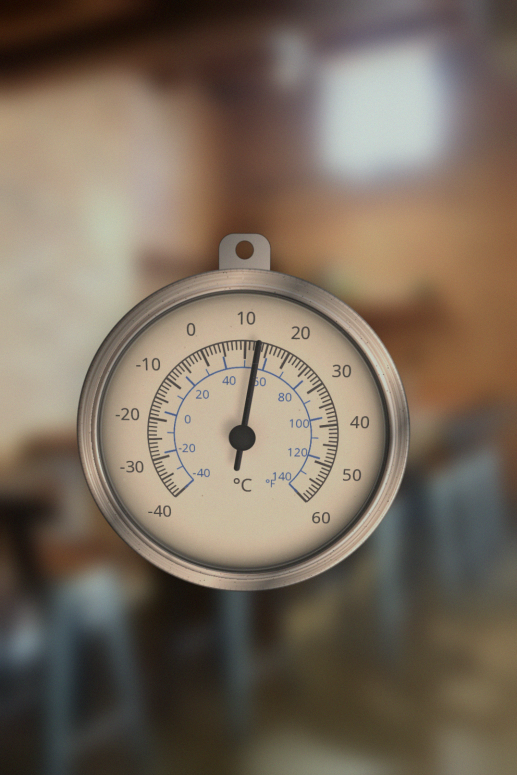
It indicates 13 °C
